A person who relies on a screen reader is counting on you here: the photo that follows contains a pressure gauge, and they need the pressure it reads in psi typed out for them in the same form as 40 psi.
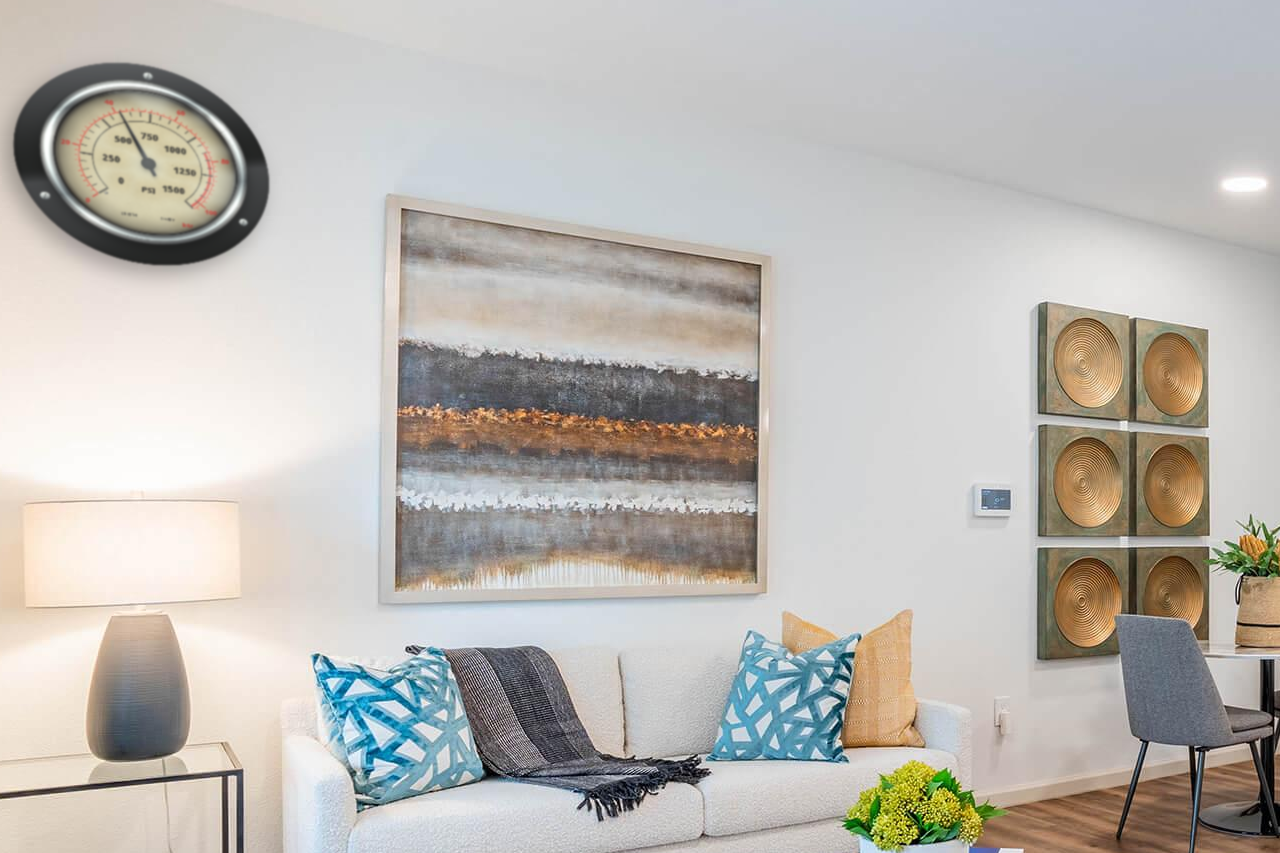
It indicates 600 psi
